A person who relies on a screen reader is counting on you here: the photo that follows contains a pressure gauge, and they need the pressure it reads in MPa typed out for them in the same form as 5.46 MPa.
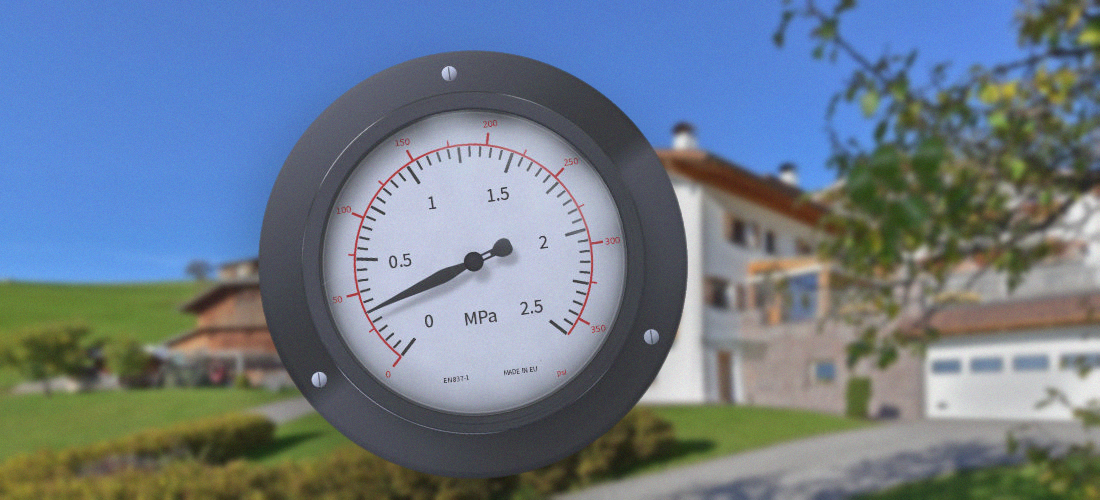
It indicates 0.25 MPa
